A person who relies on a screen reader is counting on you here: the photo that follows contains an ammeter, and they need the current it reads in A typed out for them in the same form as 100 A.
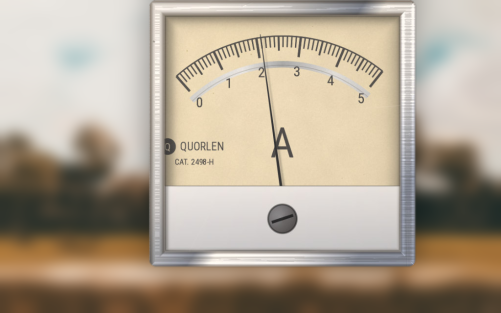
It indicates 2.1 A
